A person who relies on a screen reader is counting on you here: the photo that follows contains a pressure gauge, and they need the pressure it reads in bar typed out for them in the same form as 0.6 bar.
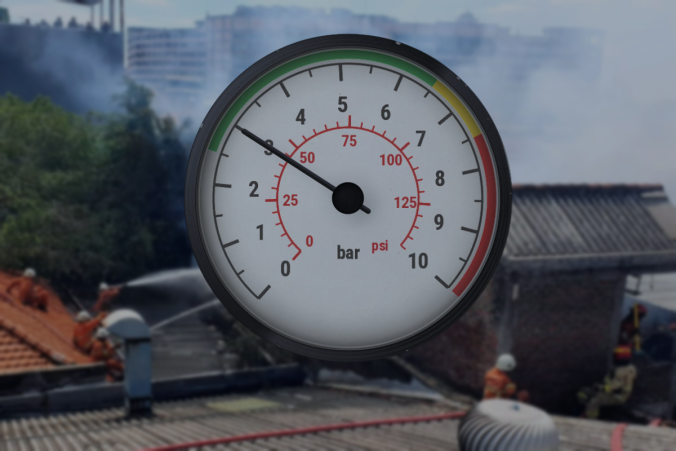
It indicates 3 bar
